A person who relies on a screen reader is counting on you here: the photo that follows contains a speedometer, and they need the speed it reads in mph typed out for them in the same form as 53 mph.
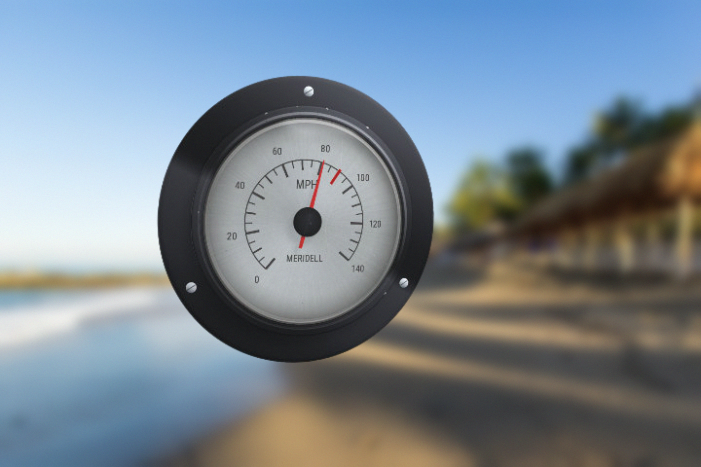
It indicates 80 mph
